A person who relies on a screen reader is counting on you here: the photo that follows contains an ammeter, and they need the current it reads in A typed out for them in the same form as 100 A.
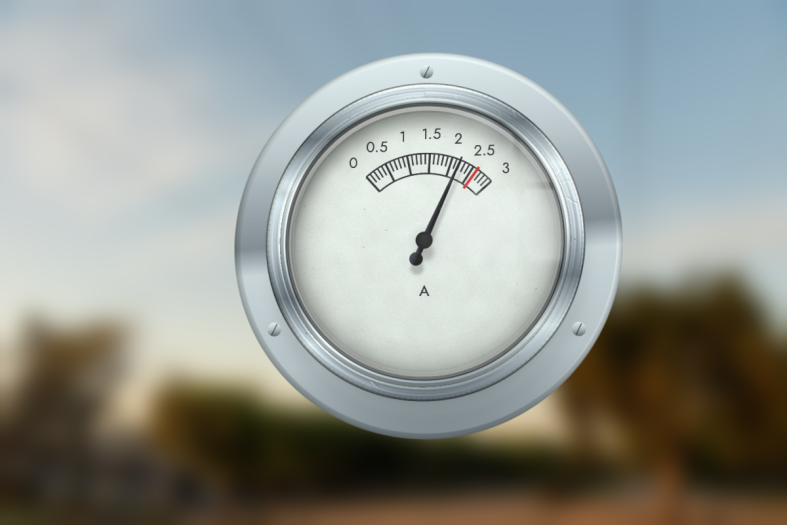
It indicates 2.2 A
